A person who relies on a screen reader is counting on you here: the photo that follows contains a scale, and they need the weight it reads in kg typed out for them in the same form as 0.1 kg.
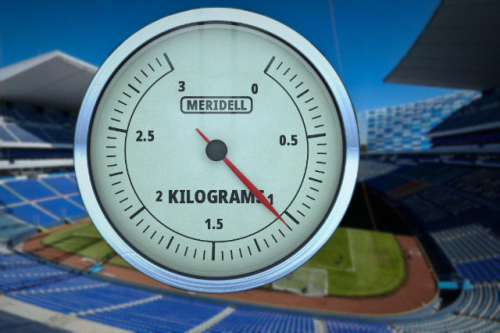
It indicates 1.05 kg
